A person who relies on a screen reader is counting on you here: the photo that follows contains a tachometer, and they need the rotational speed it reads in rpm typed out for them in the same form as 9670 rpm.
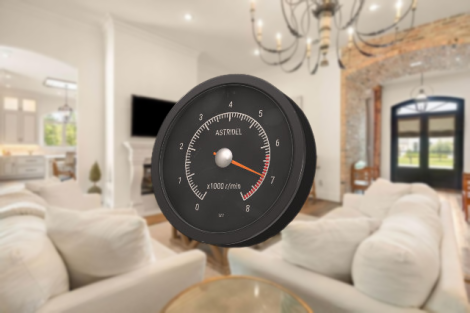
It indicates 7000 rpm
